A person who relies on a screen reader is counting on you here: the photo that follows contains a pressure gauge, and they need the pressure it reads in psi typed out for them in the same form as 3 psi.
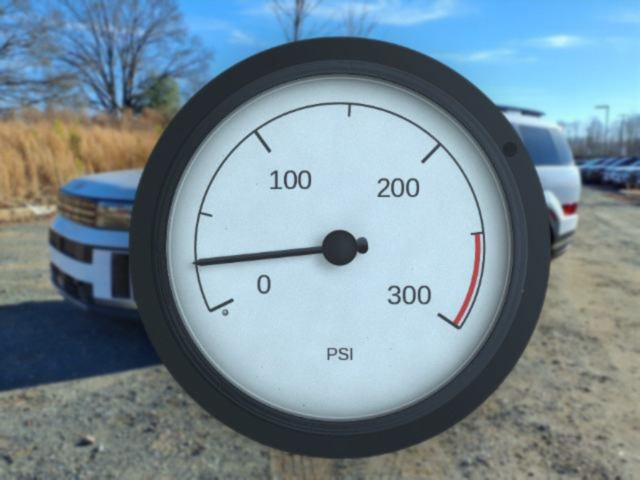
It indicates 25 psi
